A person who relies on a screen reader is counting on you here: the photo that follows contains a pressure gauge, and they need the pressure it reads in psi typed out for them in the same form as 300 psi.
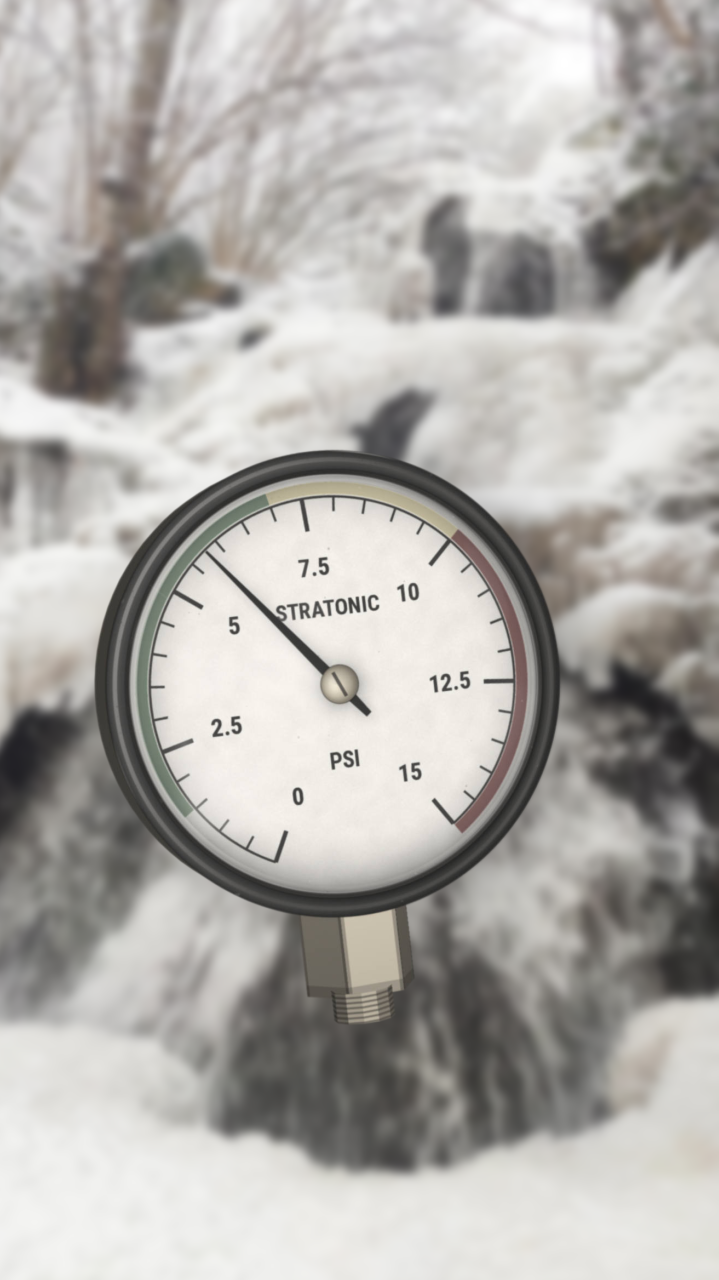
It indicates 5.75 psi
